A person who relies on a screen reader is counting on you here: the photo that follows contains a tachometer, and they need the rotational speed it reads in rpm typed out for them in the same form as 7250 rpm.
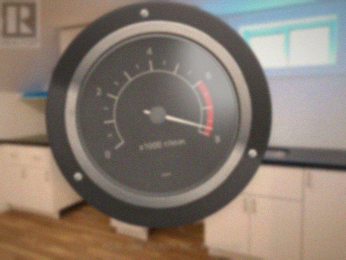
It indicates 7750 rpm
